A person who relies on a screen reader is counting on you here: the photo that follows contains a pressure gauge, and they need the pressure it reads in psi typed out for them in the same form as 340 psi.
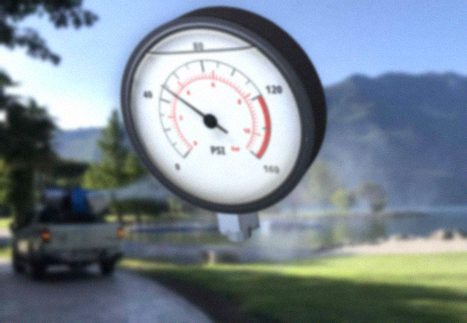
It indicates 50 psi
